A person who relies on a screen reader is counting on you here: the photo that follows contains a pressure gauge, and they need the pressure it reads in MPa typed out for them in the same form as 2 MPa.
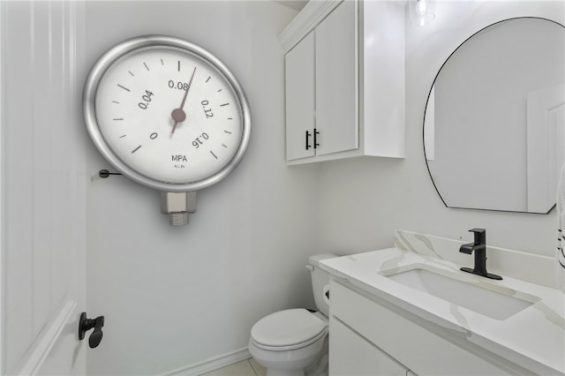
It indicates 0.09 MPa
